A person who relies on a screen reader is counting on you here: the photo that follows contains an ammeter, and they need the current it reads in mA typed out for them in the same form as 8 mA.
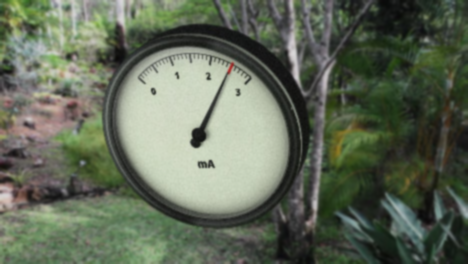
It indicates 2.5 mA
